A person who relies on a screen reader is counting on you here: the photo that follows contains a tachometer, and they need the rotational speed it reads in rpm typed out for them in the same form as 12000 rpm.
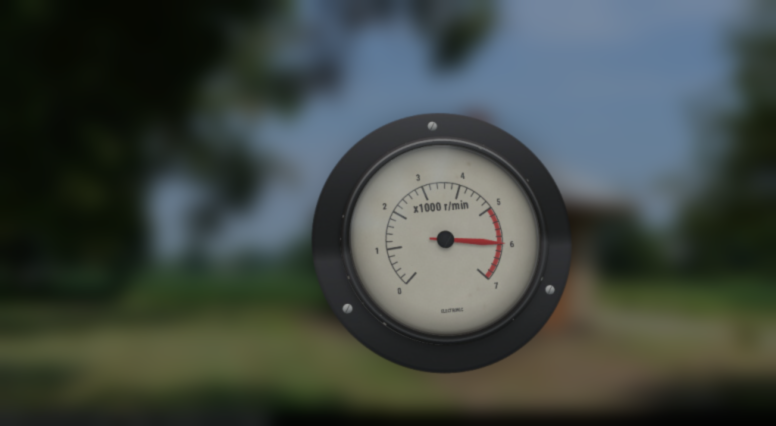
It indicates 6000 rpm
